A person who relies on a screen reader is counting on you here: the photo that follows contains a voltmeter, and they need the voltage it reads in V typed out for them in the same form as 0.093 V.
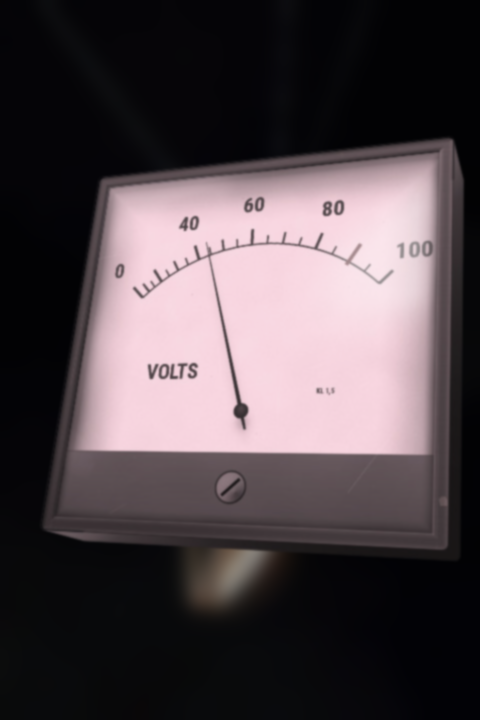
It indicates 45 V
